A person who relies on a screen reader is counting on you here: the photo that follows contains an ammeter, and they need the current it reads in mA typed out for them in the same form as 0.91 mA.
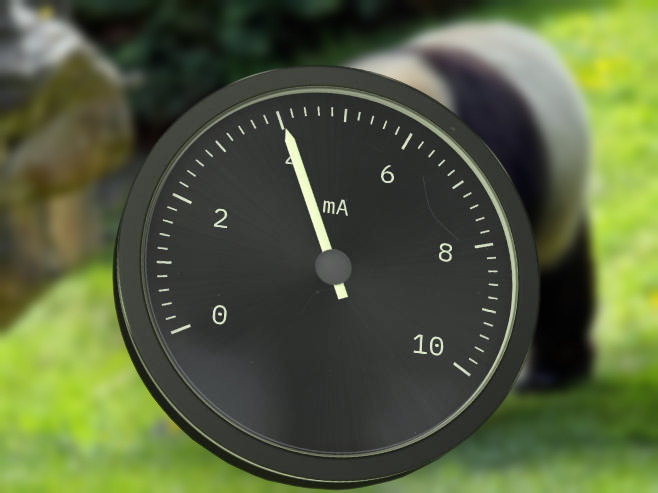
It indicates 4 mA
